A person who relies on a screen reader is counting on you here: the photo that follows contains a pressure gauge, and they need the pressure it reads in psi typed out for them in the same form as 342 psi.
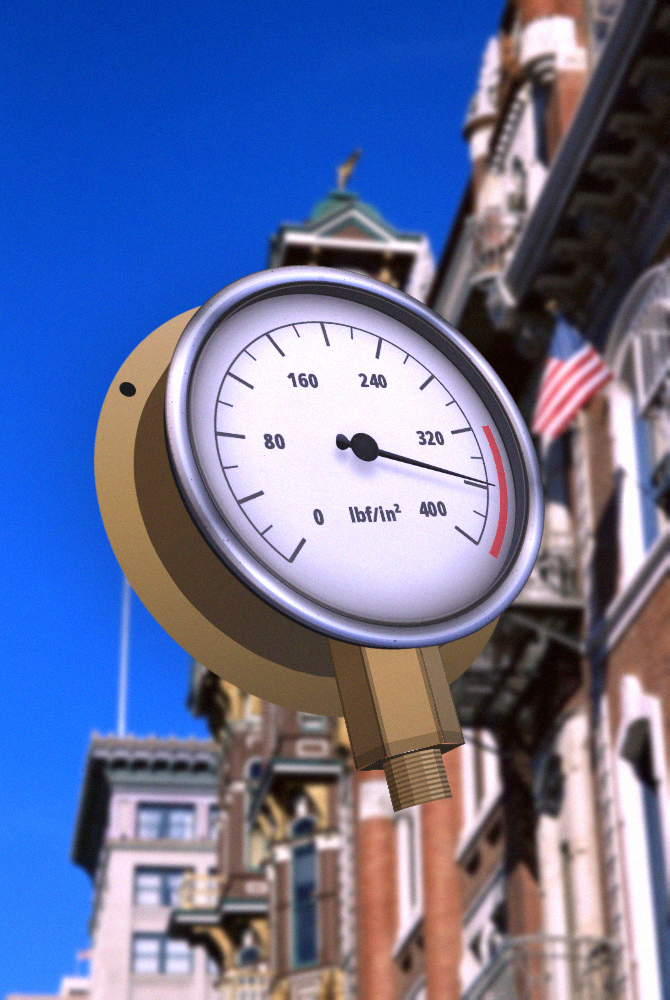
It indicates 360 psi
